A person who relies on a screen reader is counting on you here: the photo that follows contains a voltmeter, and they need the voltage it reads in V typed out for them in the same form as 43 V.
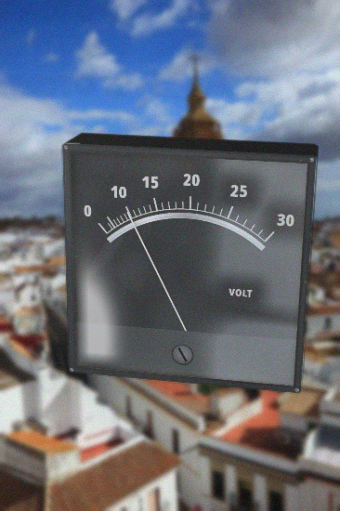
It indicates 10 V
